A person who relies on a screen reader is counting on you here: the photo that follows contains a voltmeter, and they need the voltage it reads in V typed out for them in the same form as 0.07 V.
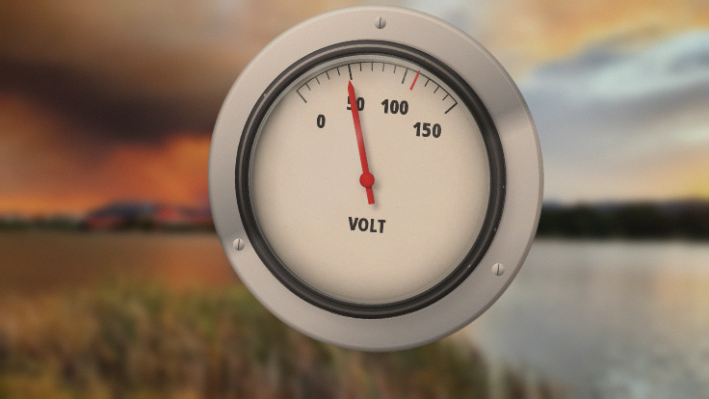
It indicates 50 V
